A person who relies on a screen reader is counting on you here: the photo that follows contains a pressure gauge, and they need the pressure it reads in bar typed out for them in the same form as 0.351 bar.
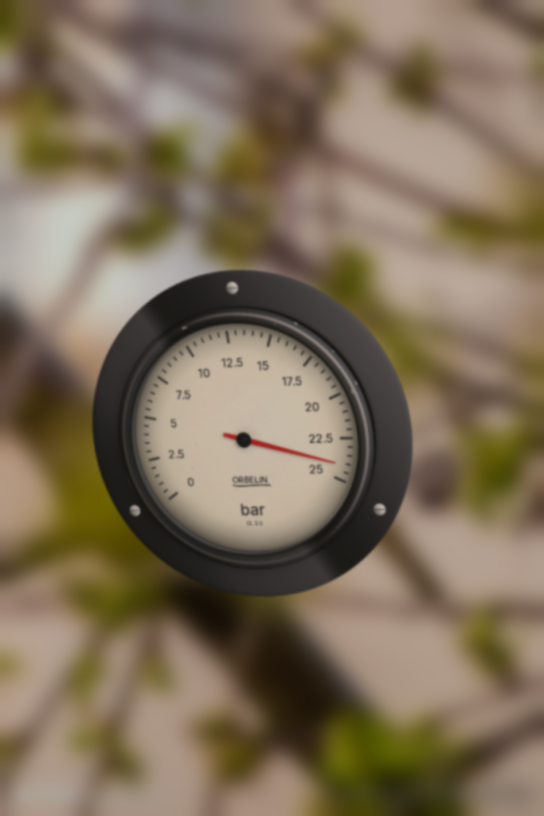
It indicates 24 bar
